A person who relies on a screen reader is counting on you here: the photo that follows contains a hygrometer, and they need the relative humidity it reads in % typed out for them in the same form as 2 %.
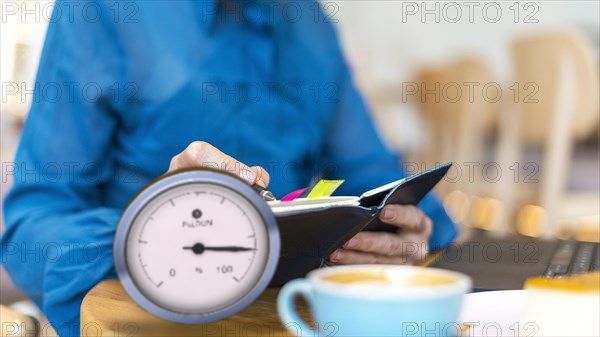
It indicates 85 %
